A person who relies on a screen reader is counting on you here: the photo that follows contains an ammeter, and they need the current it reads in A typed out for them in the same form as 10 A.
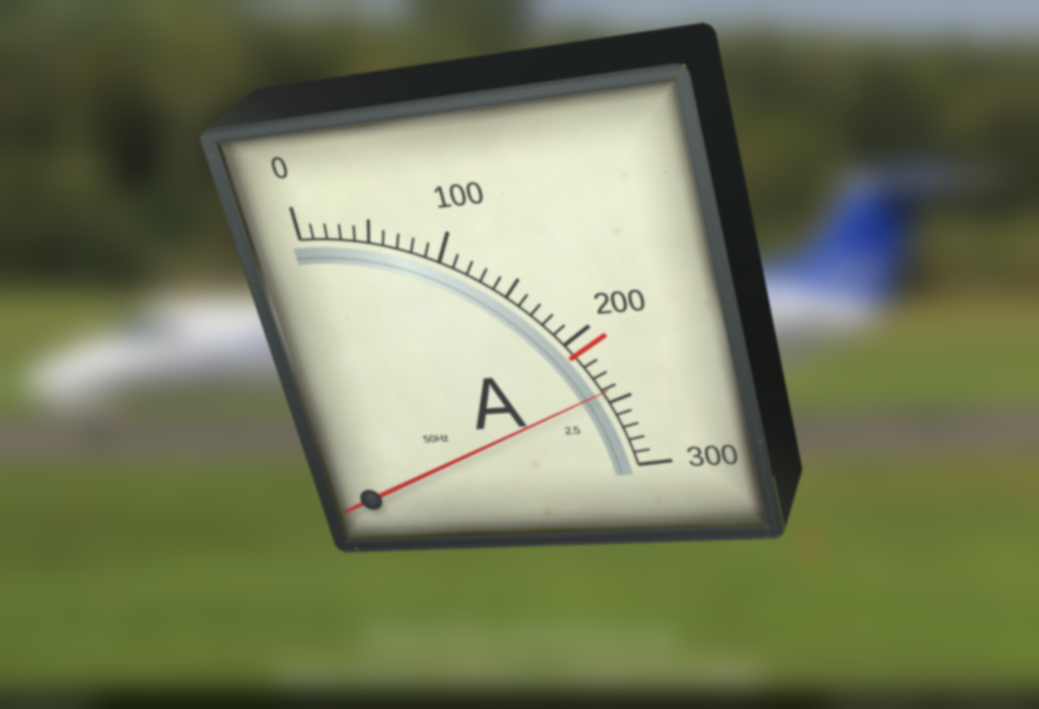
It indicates 240 A
